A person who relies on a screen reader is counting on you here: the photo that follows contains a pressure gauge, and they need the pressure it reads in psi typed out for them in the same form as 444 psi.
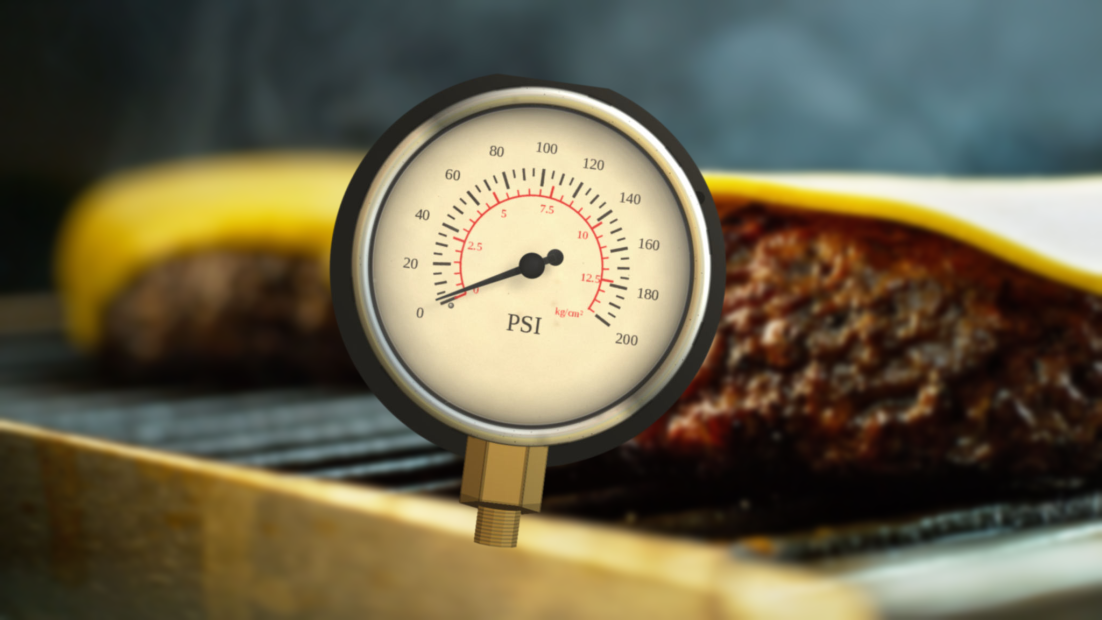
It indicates 2.5 psi
